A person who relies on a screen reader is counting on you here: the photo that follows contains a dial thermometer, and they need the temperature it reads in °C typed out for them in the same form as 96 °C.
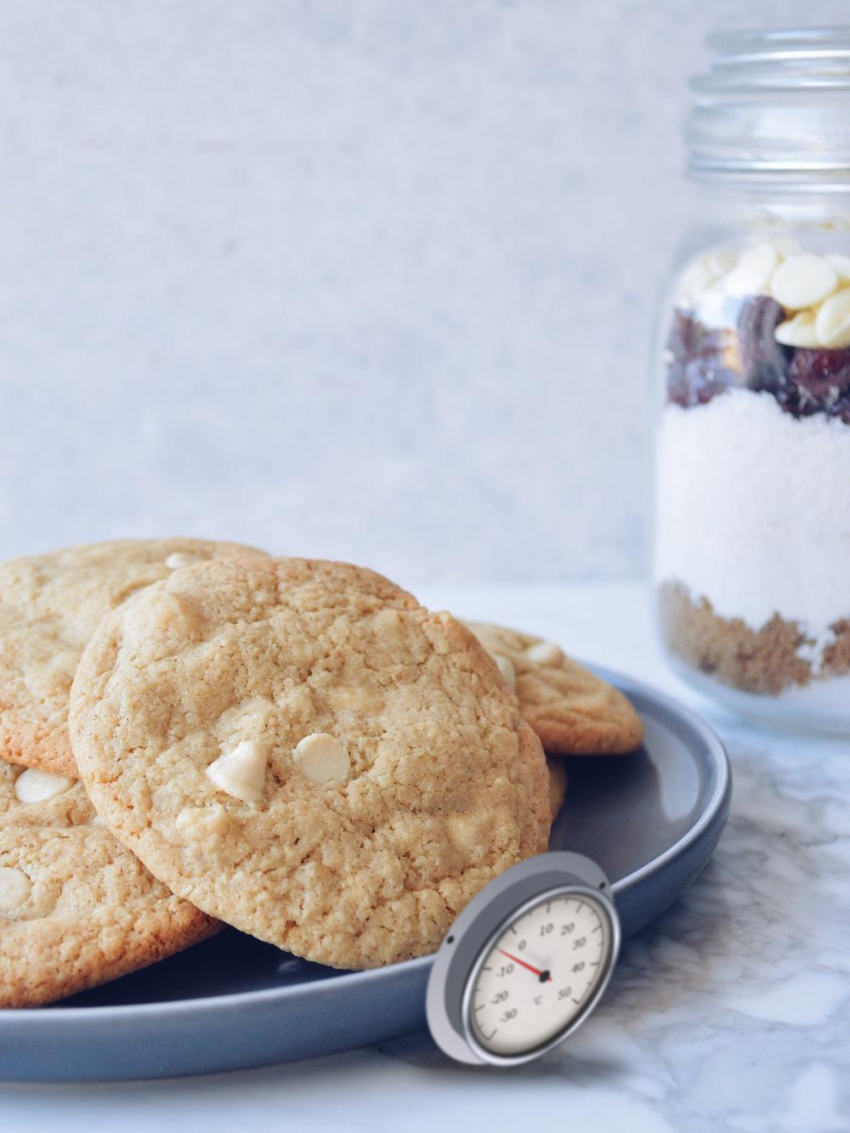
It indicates -5 °C
